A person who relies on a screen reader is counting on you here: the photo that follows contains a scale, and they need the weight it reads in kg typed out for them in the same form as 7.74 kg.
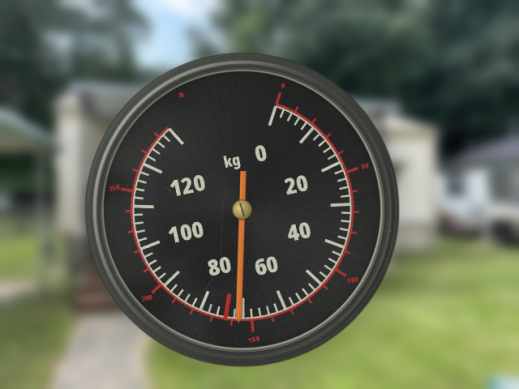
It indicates 71 kg
